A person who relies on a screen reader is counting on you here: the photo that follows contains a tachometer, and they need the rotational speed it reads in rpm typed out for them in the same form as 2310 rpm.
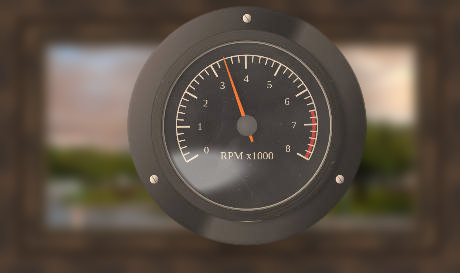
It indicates 3400 rpm
